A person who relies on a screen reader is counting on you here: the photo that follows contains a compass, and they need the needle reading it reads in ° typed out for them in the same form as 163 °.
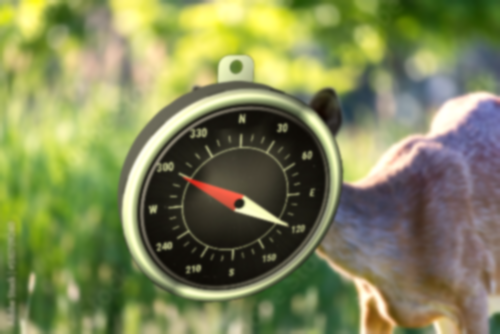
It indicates 300 °
